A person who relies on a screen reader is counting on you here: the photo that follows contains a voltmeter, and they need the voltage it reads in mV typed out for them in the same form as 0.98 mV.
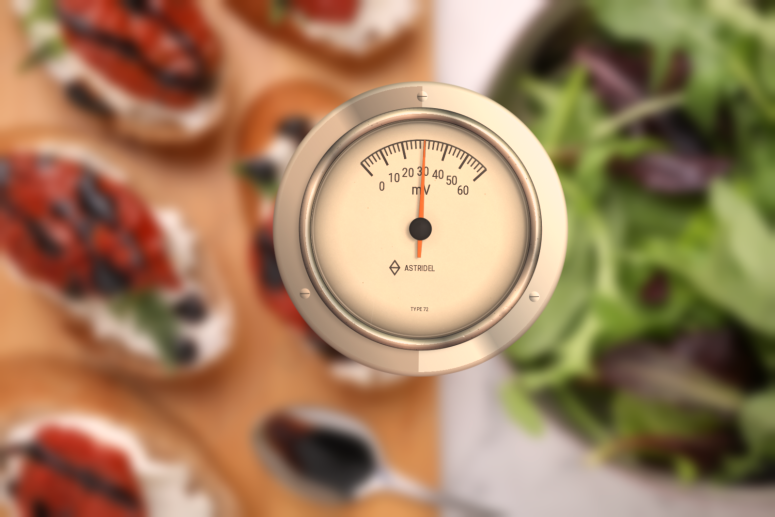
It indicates 30 mV
